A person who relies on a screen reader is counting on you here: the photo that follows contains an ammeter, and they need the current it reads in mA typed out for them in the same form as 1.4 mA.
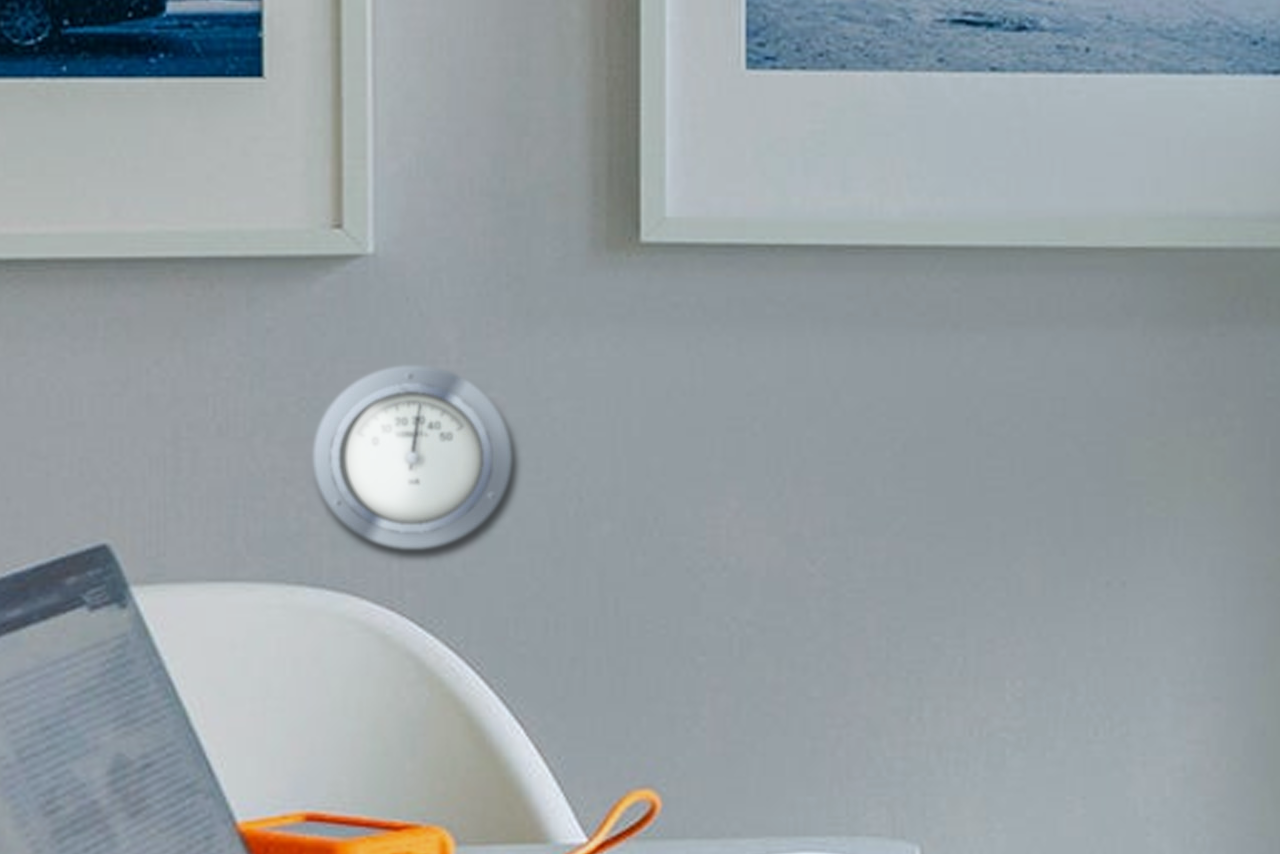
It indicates 30 mA
